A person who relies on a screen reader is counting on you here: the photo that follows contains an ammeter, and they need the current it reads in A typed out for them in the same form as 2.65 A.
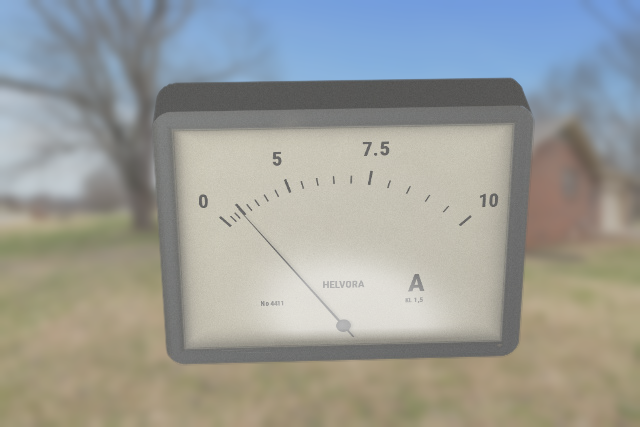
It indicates 2.5 A
